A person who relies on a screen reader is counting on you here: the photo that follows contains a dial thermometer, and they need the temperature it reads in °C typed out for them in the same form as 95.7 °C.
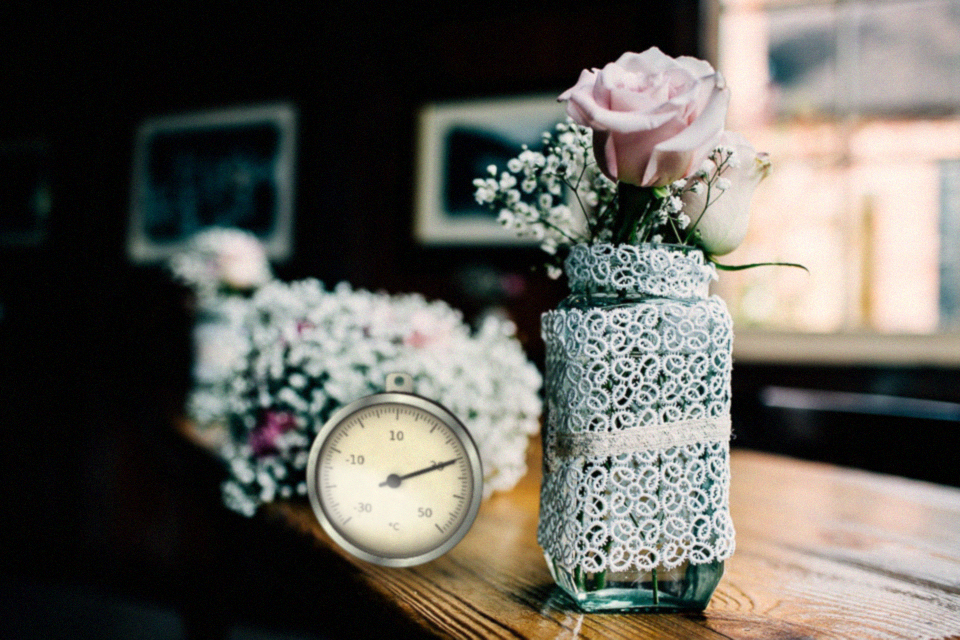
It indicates 30 °C
